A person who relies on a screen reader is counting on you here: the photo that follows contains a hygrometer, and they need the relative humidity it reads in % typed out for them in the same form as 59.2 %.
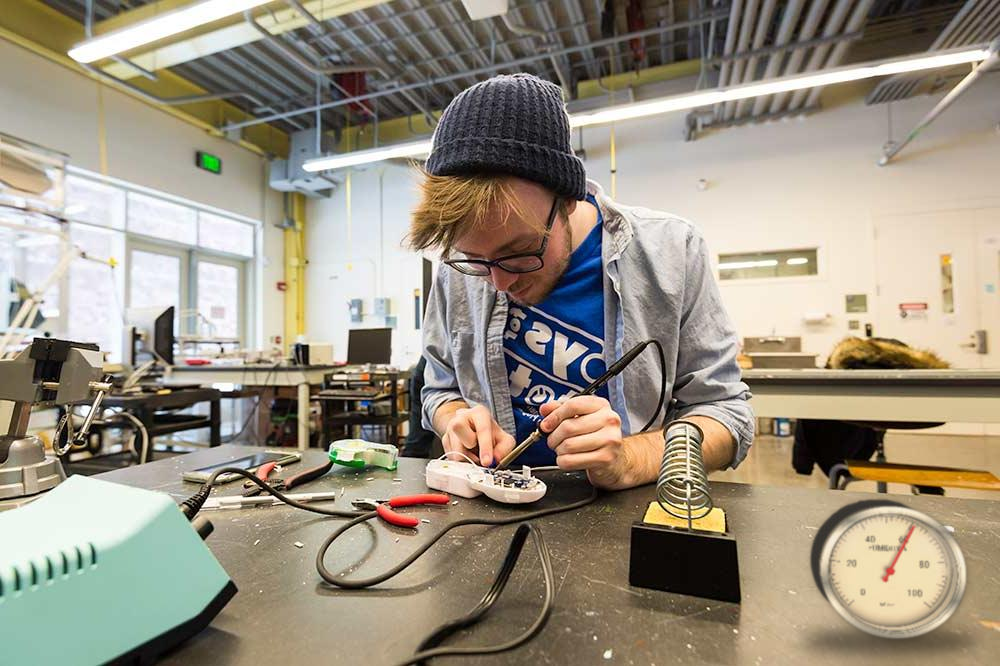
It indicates 60 %
